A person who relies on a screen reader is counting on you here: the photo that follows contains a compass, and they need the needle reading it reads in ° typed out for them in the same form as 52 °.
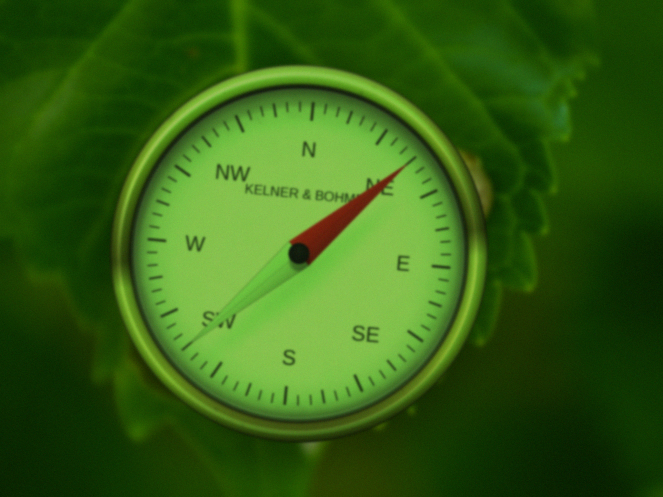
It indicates 45 °
